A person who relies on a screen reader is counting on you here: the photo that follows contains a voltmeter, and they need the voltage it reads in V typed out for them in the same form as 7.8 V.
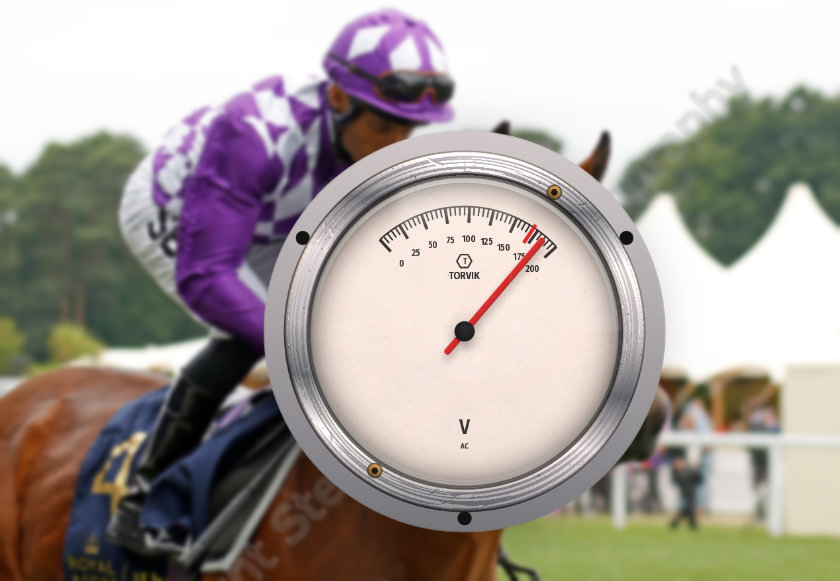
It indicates 185 V
